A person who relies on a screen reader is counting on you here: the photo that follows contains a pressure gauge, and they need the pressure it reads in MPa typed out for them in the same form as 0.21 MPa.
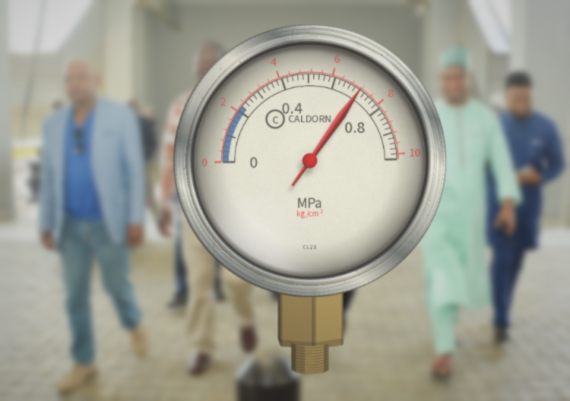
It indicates 0.7 MPa
